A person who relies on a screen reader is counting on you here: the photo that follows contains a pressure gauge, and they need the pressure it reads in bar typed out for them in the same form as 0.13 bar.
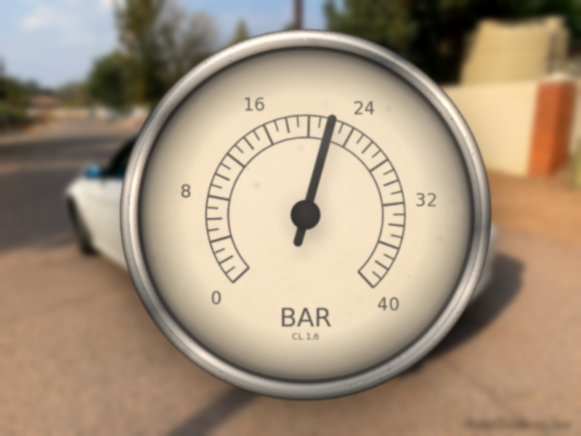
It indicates 22 bar
